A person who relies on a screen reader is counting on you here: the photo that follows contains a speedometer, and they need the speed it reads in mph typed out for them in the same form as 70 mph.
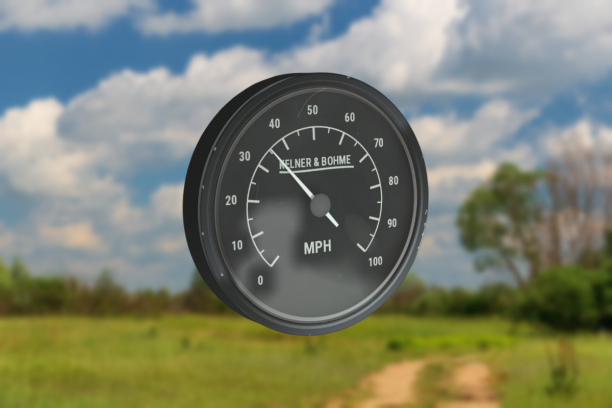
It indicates 35 mph
